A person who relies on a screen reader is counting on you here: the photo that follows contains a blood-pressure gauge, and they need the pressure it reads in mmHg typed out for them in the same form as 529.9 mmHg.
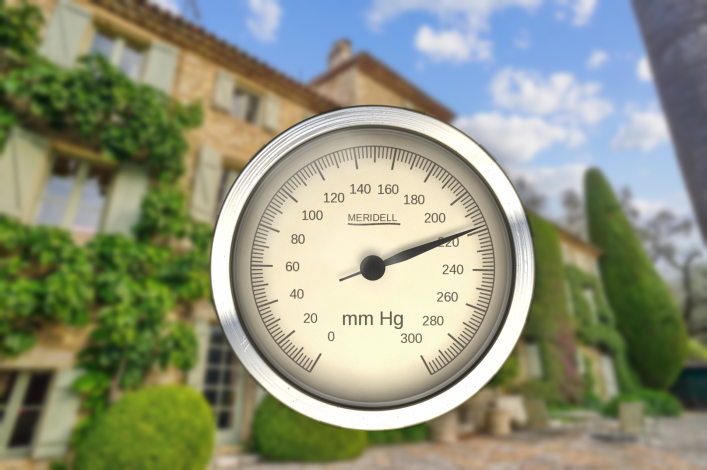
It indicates 218 mmHg
